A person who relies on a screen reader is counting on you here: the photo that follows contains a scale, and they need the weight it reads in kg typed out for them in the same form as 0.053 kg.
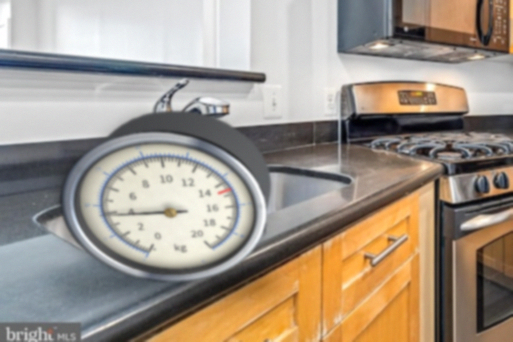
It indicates 4 kg
